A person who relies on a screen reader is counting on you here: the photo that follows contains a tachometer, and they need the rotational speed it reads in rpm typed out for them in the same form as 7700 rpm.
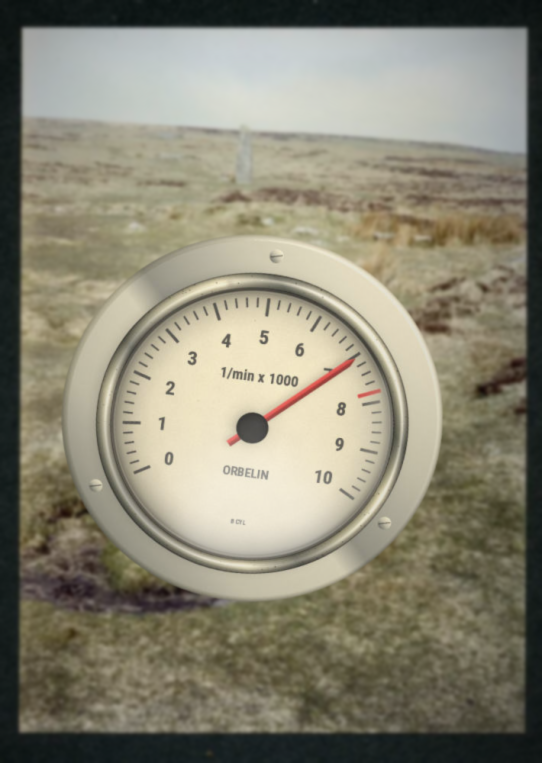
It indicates 7000 rpm
